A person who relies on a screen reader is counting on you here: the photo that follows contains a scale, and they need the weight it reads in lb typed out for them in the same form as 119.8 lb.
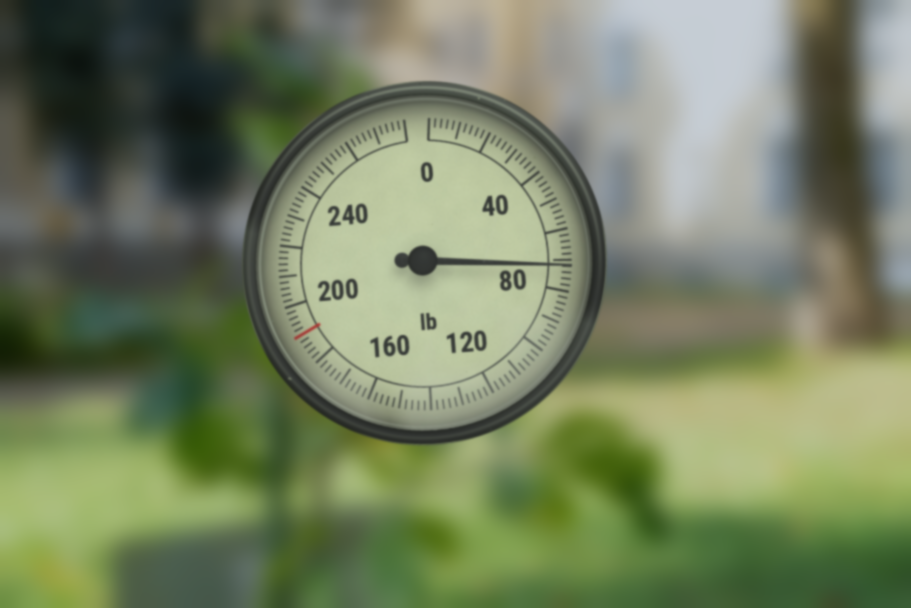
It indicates 72 lb
